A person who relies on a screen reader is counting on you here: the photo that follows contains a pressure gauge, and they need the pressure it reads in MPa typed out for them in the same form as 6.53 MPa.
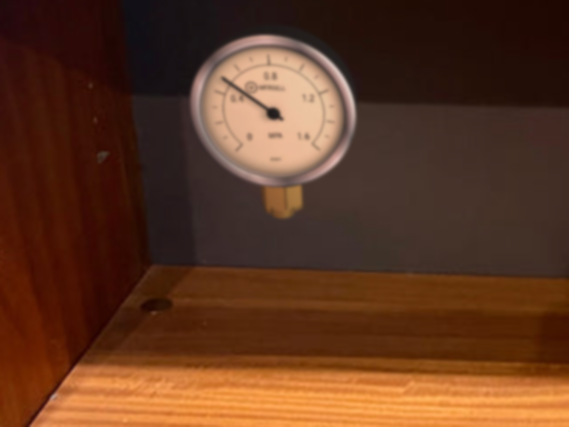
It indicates 0.5 MPa
